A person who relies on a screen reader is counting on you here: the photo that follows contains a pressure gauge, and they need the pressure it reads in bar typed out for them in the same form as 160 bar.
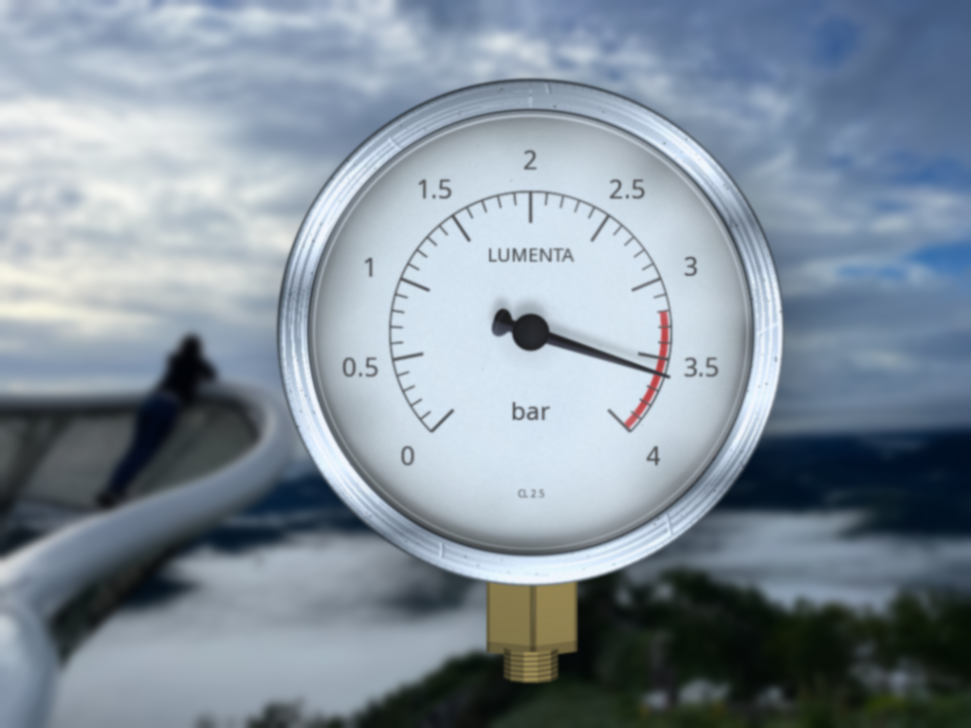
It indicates 3.6 bar
